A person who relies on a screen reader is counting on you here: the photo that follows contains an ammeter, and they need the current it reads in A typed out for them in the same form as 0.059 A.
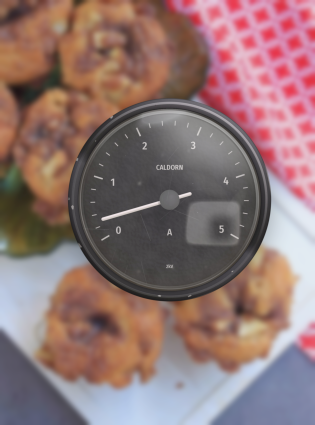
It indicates 0.3 A
